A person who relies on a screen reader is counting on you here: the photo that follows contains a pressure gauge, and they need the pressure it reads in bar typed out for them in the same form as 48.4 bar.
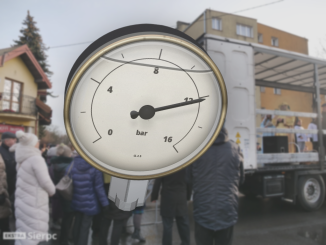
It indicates 12 bar
